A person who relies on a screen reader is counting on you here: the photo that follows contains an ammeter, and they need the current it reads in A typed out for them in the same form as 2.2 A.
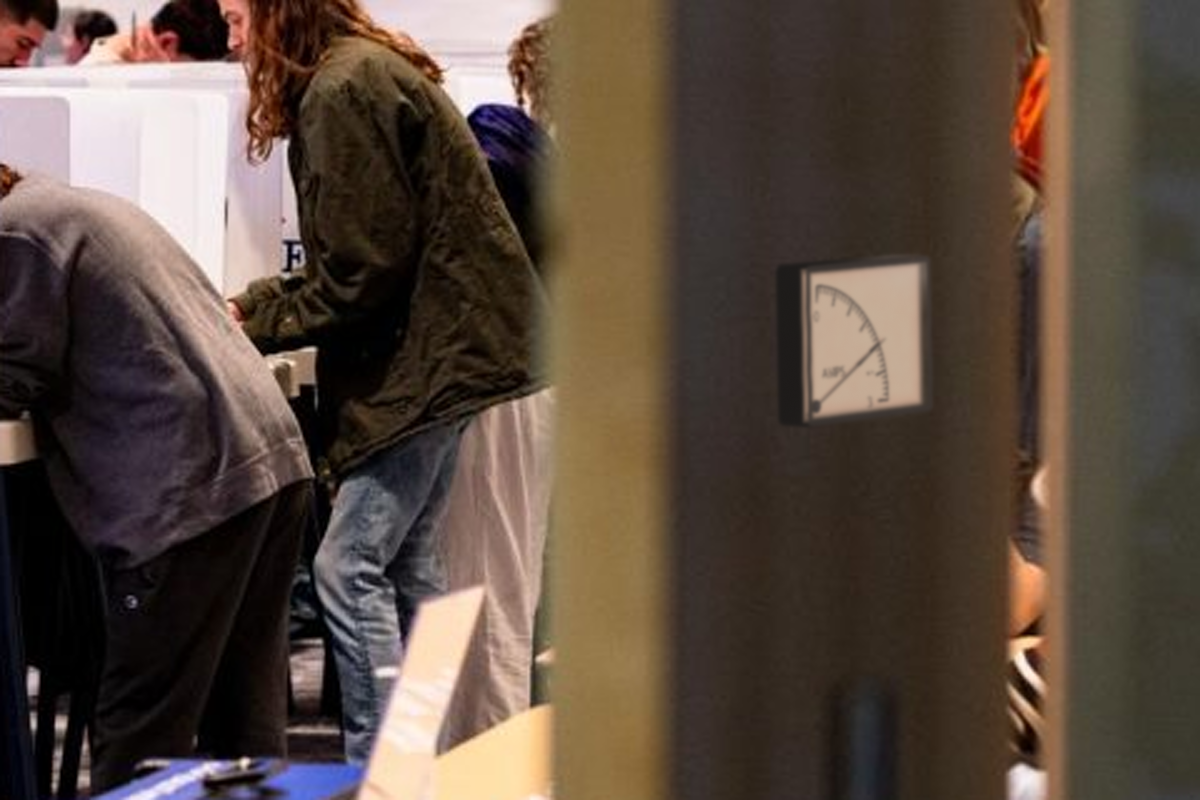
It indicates 2 A
